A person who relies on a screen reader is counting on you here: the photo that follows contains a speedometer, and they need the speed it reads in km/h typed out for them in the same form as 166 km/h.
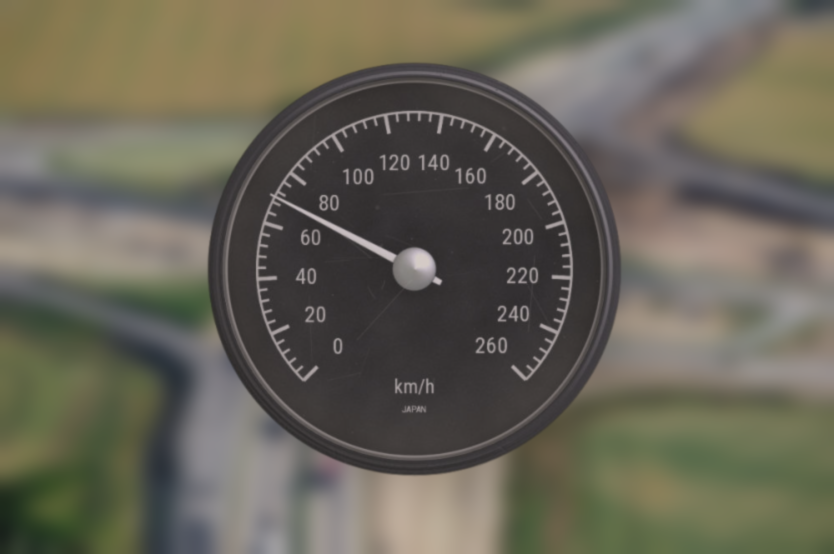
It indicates 70 km/h
